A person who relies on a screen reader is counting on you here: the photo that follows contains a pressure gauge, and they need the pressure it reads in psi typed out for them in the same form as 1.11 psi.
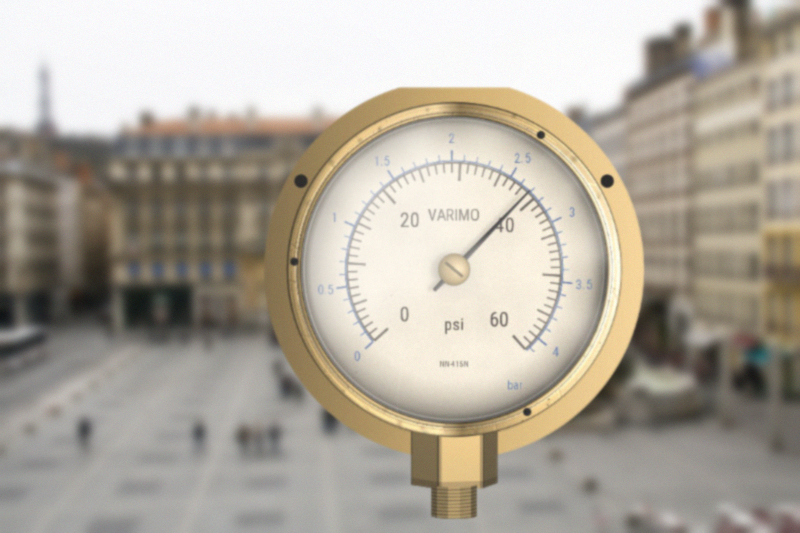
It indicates 39 psi
